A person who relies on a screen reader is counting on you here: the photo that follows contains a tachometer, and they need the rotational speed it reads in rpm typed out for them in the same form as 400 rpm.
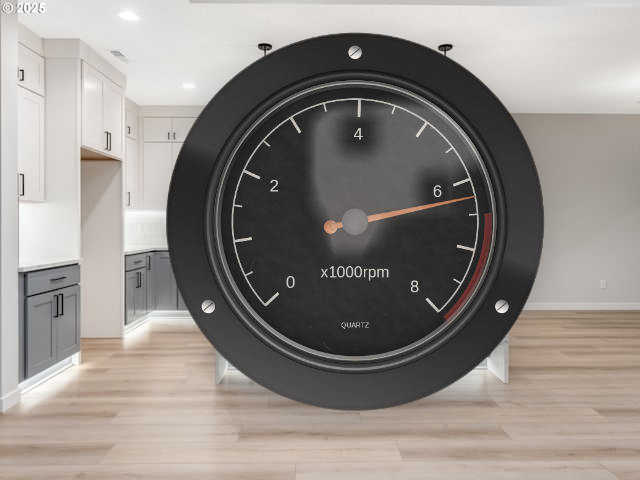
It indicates 6250 rpm
